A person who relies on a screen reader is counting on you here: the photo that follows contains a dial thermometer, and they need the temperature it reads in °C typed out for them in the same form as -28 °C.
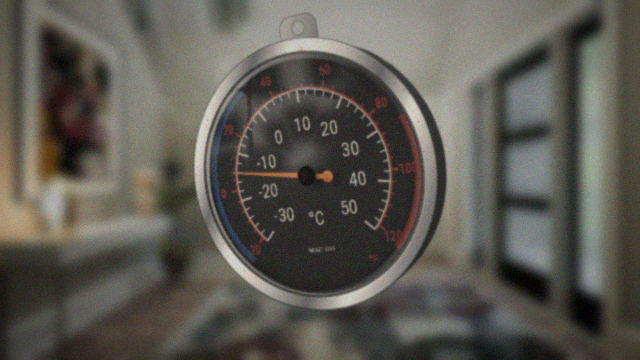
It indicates -14 °C
